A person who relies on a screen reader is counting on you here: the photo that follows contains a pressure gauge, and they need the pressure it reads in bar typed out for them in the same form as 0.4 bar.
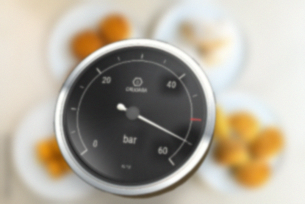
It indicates 55 bar
